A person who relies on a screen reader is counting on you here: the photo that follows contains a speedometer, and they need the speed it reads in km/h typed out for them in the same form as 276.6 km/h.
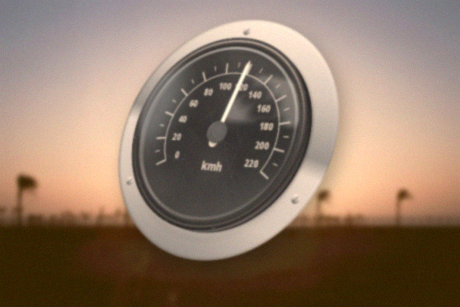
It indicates 120 km/h
